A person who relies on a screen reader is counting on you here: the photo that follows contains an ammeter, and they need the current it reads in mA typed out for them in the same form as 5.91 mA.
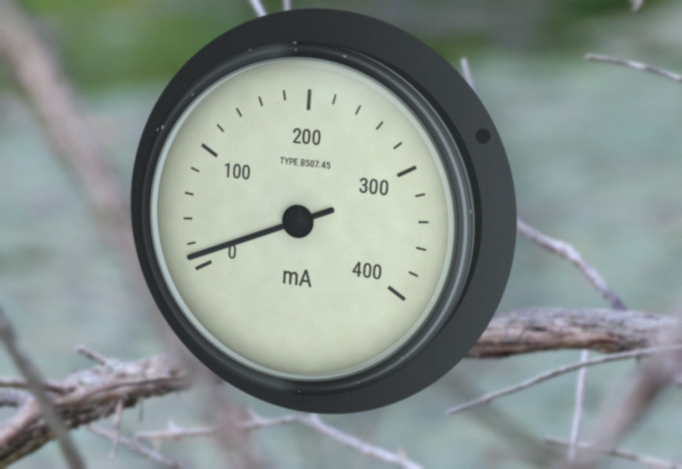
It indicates 10 mA
